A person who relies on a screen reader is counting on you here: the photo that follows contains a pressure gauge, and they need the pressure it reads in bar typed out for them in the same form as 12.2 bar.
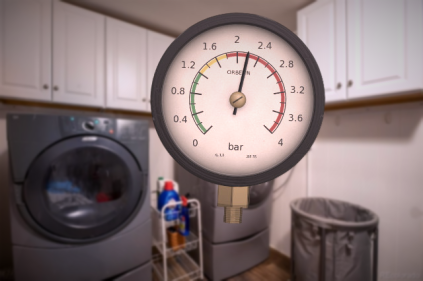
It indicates 2.2 bar
